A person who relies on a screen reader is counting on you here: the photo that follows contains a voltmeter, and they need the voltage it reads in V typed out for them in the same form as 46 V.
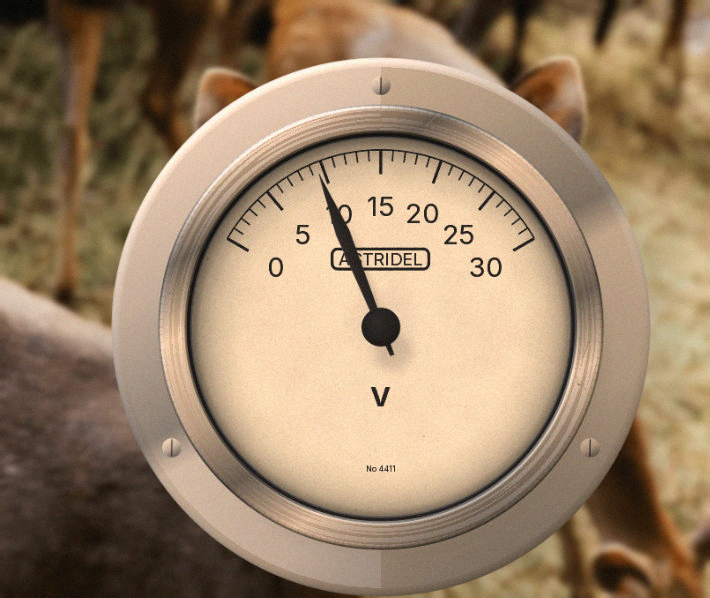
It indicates 9.5 V
